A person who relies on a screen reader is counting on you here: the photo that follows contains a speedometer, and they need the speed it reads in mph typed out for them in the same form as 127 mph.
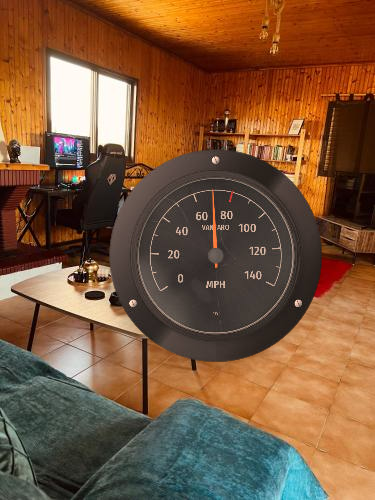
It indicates 70 mph
